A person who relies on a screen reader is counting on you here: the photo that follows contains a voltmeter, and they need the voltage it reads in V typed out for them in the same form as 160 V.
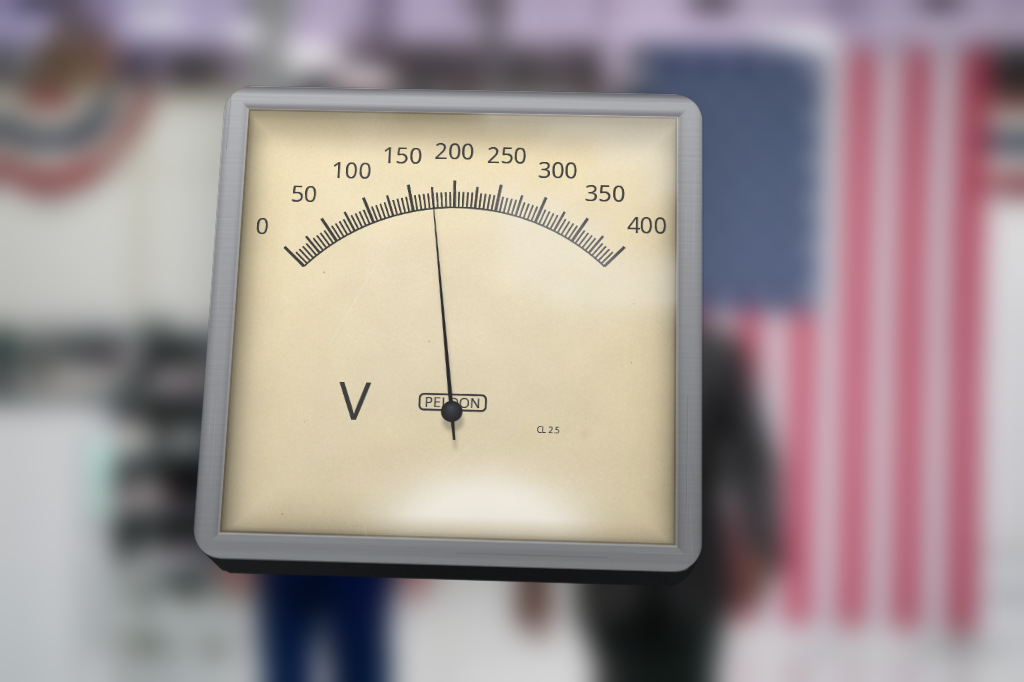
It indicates 175 V
